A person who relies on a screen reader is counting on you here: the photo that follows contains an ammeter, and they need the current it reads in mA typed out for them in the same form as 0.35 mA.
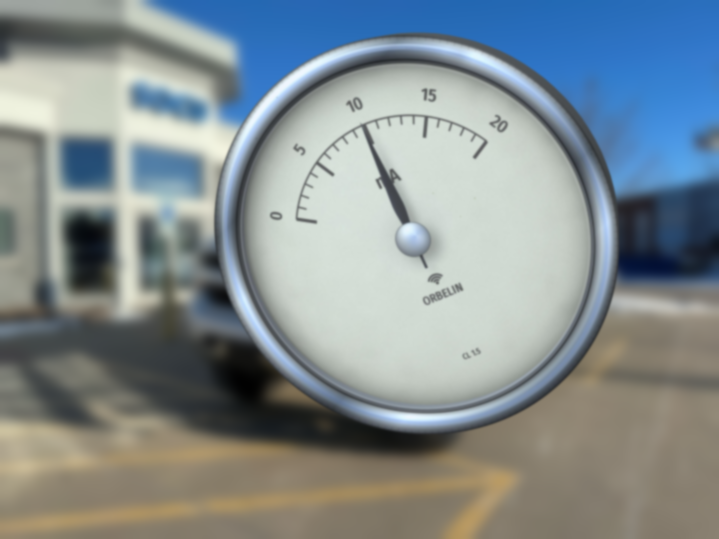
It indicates 10 mA
